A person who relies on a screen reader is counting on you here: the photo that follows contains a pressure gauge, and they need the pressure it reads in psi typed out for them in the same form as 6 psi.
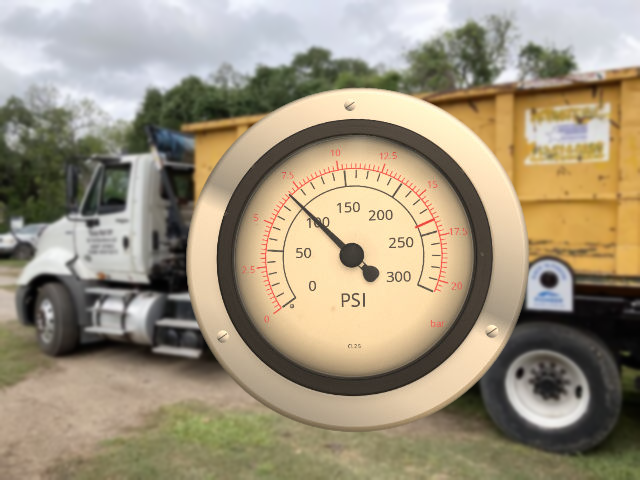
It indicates 100 psi
